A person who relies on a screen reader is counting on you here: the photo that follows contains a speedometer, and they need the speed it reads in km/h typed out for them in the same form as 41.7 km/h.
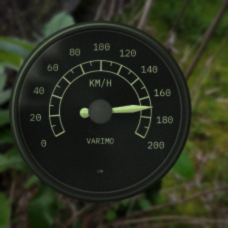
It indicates 170 km/h
